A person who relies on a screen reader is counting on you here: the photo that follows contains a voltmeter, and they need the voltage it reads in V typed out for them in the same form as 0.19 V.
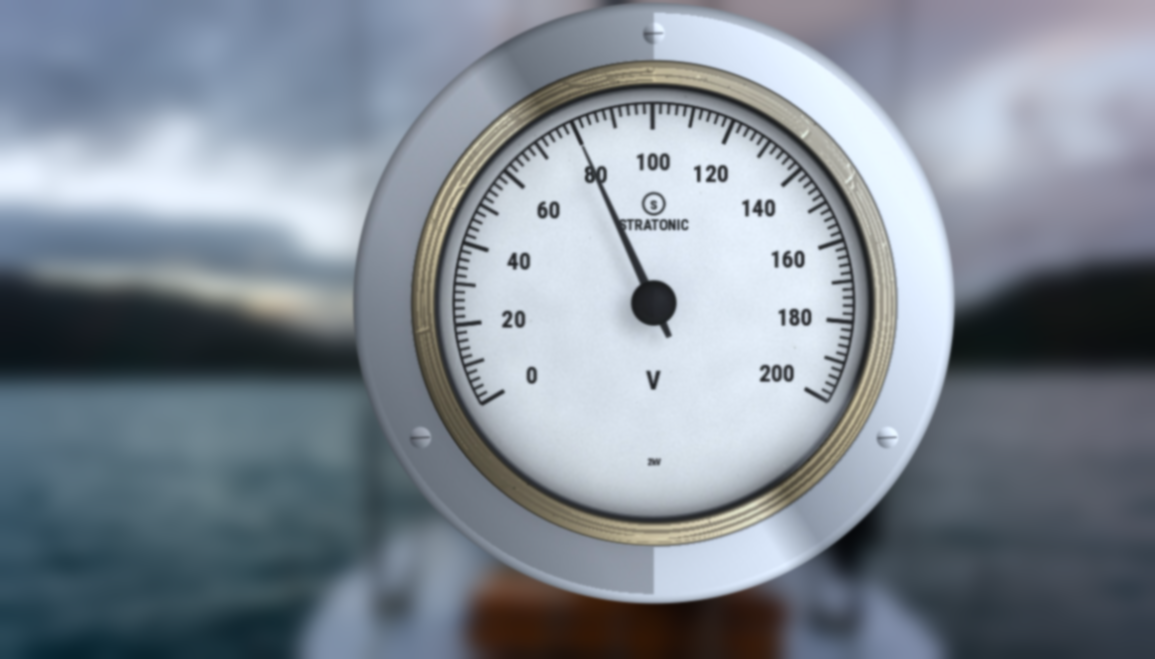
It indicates 80 V
